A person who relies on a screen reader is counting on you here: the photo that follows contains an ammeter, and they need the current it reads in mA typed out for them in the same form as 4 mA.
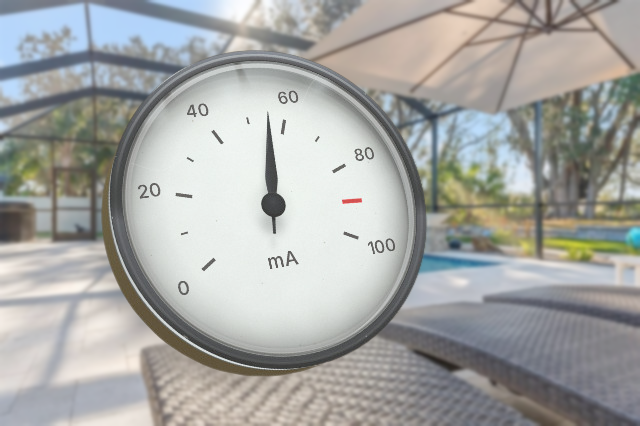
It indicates 55 mA
